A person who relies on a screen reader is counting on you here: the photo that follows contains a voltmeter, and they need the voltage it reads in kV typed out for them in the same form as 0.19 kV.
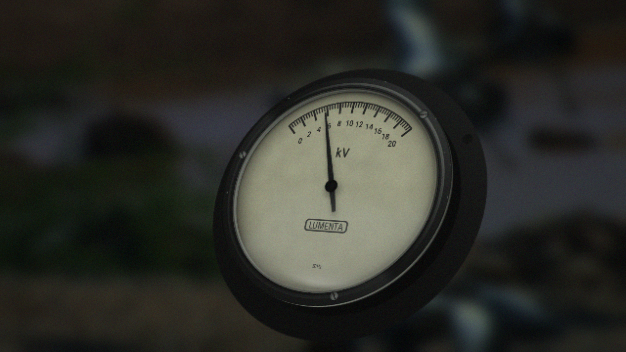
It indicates 6 kV
